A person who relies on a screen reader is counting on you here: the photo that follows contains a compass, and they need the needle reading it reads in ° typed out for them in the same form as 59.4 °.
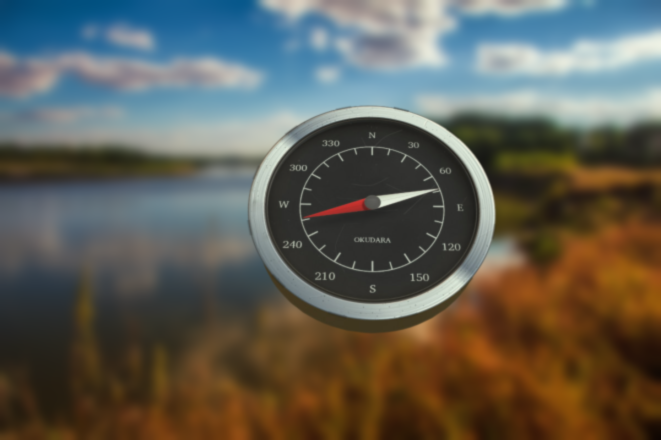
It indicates 255 °
